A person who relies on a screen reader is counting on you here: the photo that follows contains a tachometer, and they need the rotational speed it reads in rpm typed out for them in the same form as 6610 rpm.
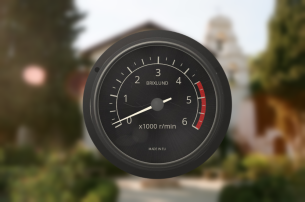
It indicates 125 rpm
